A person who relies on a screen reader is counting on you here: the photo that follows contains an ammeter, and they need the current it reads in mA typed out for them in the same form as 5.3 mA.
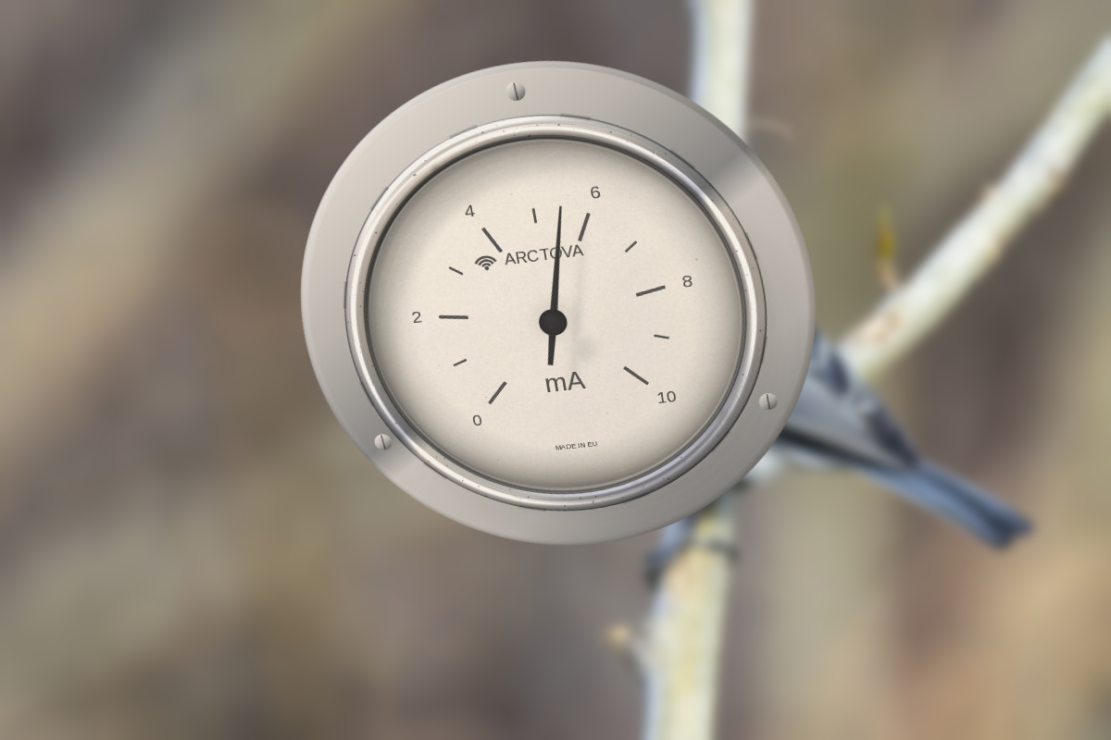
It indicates 5.5 mA
